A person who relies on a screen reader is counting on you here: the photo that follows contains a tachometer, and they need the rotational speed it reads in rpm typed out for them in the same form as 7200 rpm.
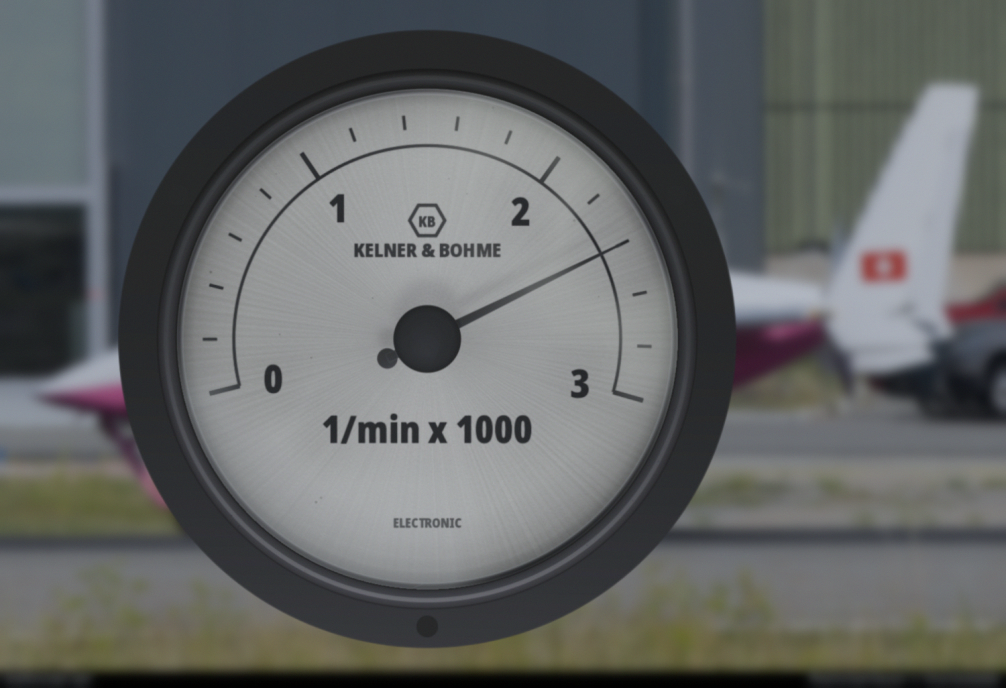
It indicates 2400 rpm
